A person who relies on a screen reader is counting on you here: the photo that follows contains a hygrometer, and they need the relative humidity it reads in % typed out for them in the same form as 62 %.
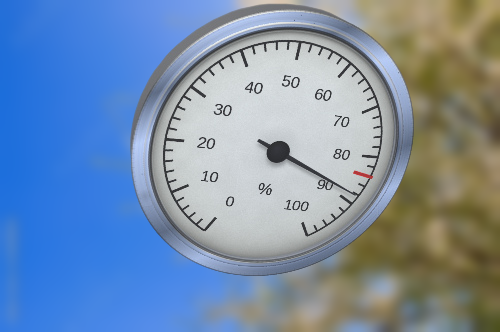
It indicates 88 %
